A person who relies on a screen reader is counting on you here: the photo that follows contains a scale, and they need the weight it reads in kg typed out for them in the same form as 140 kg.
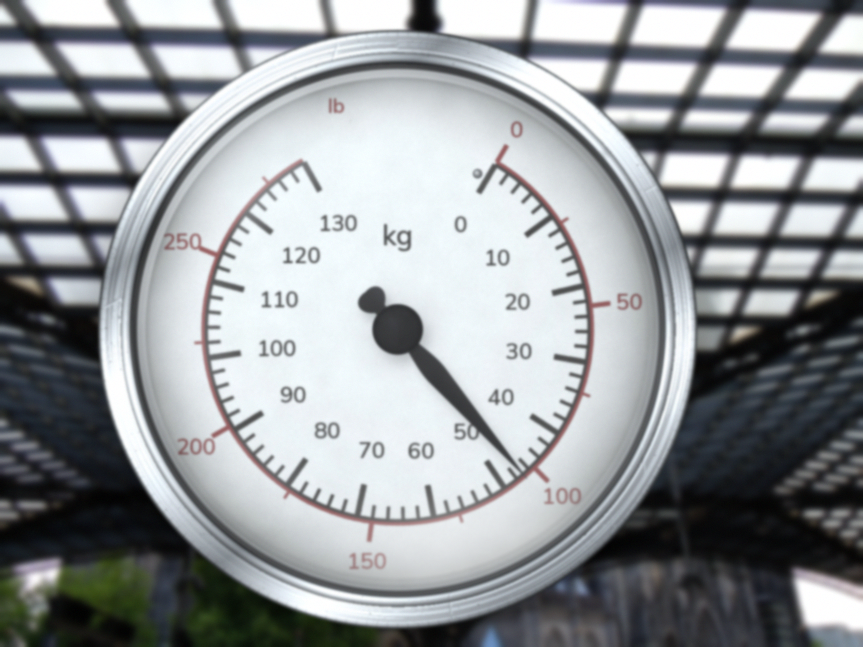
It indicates 47 kg
